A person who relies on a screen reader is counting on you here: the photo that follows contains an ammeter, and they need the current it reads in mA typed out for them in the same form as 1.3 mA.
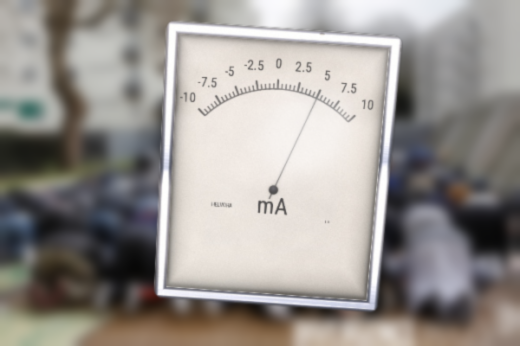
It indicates 5 mA
